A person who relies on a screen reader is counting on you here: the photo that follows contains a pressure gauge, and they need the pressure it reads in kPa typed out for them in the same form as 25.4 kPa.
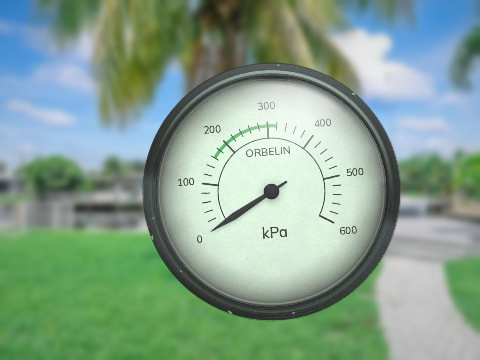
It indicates 0 kPa
